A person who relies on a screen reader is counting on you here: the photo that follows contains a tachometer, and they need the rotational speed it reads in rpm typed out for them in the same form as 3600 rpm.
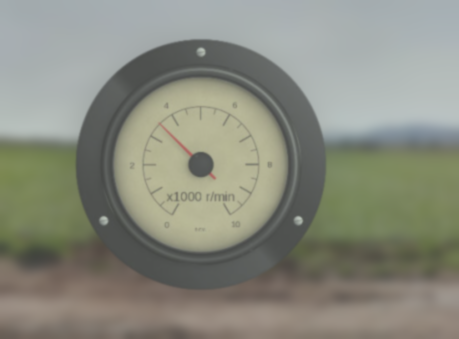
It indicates 3500 rpm
